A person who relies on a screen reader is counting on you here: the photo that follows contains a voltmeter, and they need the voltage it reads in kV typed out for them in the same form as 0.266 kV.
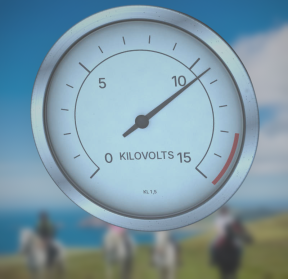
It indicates 10.5 kV
